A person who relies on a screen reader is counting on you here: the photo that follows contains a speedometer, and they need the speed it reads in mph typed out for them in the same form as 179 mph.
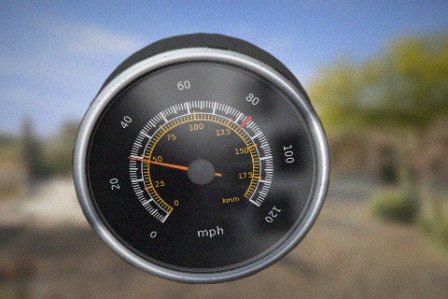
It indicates 30 mph
